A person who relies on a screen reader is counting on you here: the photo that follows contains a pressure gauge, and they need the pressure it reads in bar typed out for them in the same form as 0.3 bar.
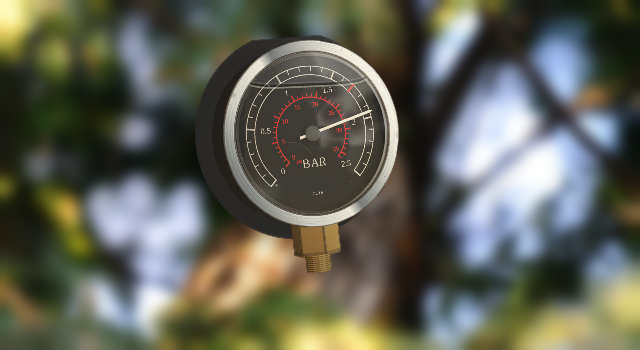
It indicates 1.95 bar
